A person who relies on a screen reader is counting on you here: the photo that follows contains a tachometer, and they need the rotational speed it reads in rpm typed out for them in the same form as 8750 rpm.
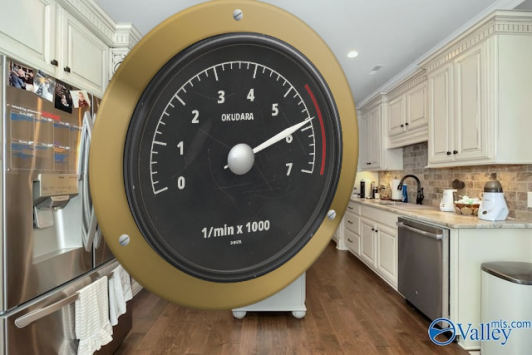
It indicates 5800 rpm
